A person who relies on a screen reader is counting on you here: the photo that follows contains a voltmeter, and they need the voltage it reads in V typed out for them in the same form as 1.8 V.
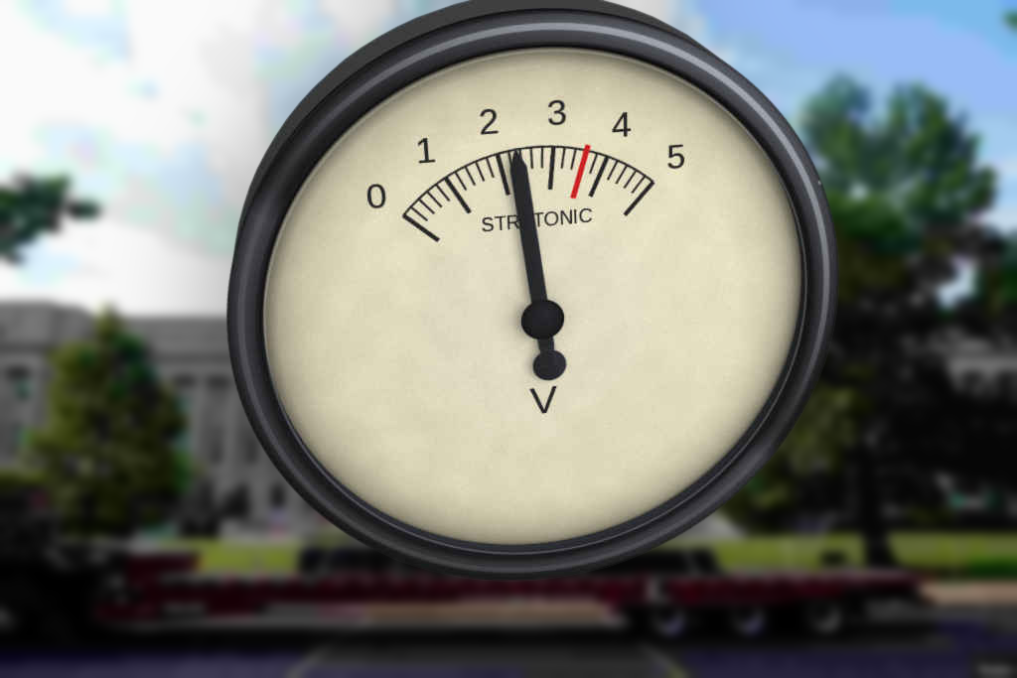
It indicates 2.3 V
